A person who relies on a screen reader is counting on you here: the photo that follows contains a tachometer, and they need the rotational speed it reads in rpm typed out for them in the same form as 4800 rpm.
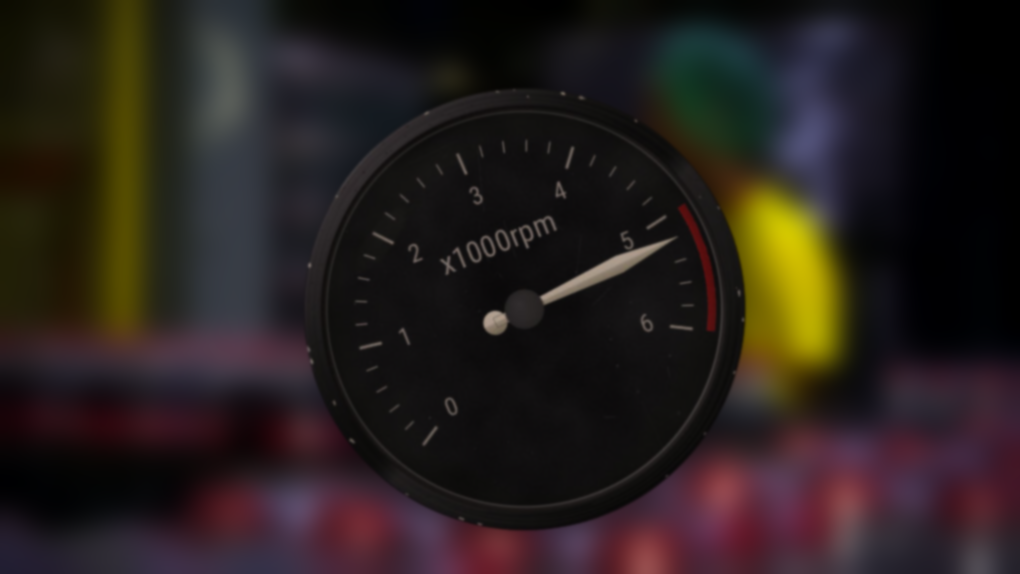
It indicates 5200 rpm
